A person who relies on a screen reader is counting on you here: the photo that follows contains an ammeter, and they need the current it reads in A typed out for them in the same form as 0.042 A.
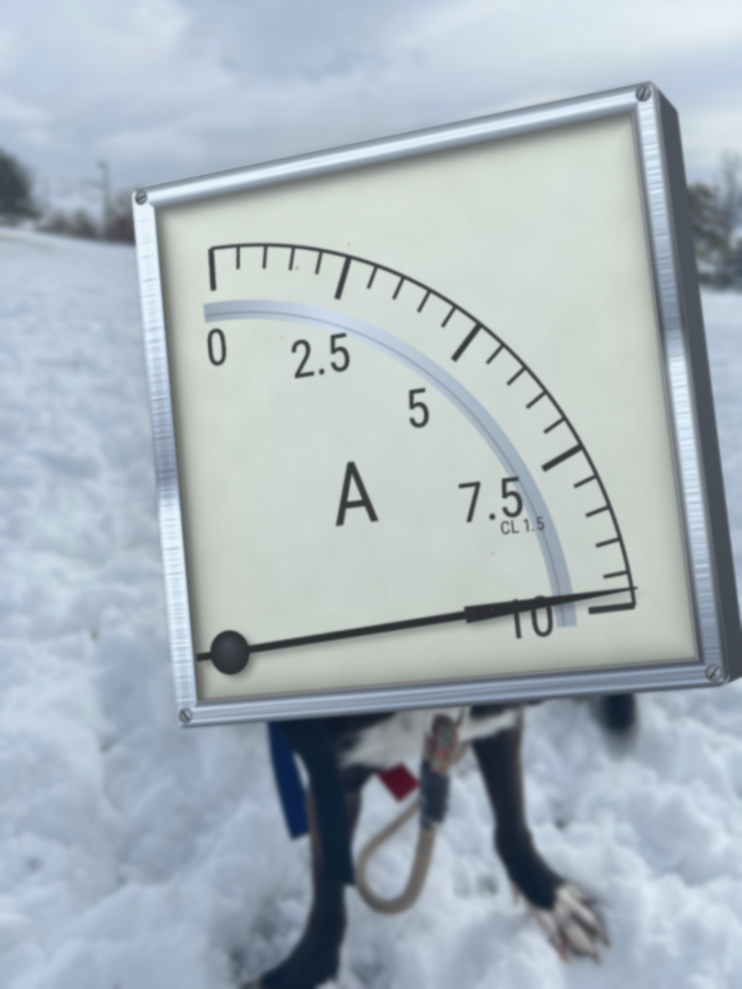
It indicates 9.75 A
